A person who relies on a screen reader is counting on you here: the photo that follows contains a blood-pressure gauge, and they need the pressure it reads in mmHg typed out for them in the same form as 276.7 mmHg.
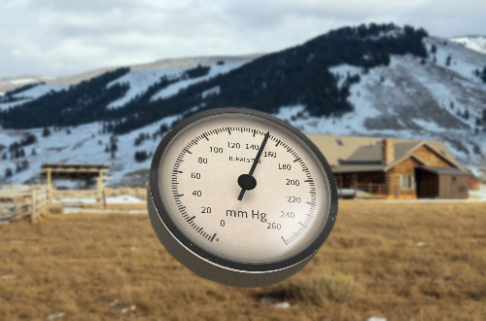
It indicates 150 mmHg
